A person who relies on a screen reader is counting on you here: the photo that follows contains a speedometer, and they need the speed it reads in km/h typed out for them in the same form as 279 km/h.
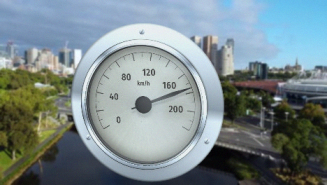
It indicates 175 km/h
